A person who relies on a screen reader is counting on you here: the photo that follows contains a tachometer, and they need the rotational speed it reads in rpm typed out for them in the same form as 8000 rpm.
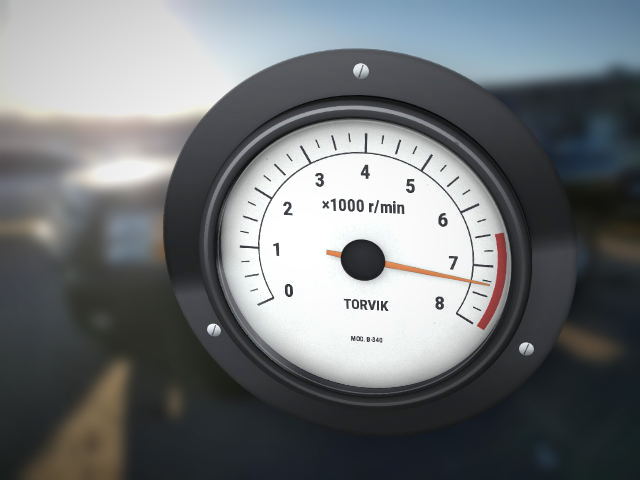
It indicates 7250 rpm
